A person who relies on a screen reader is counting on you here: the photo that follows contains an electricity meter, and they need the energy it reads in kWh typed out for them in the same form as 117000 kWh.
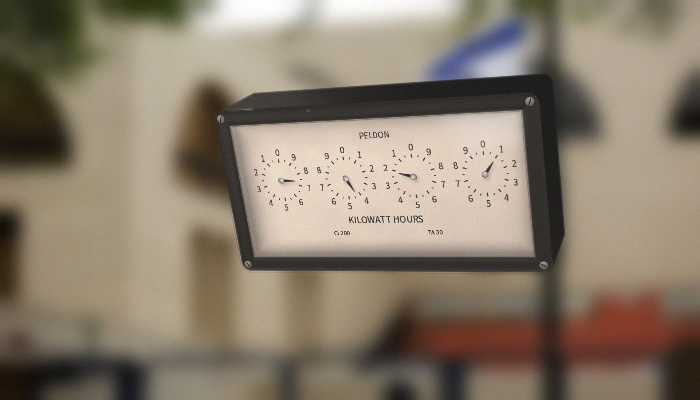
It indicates 7421 kWh
